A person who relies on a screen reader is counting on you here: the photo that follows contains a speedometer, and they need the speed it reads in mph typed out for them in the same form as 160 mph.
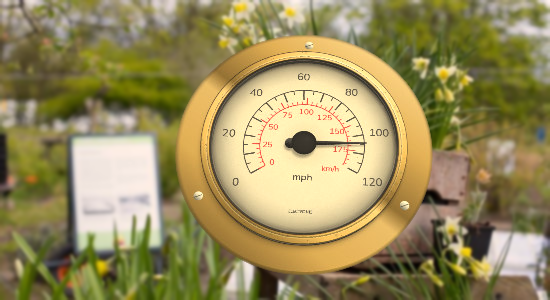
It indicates 105 mph
